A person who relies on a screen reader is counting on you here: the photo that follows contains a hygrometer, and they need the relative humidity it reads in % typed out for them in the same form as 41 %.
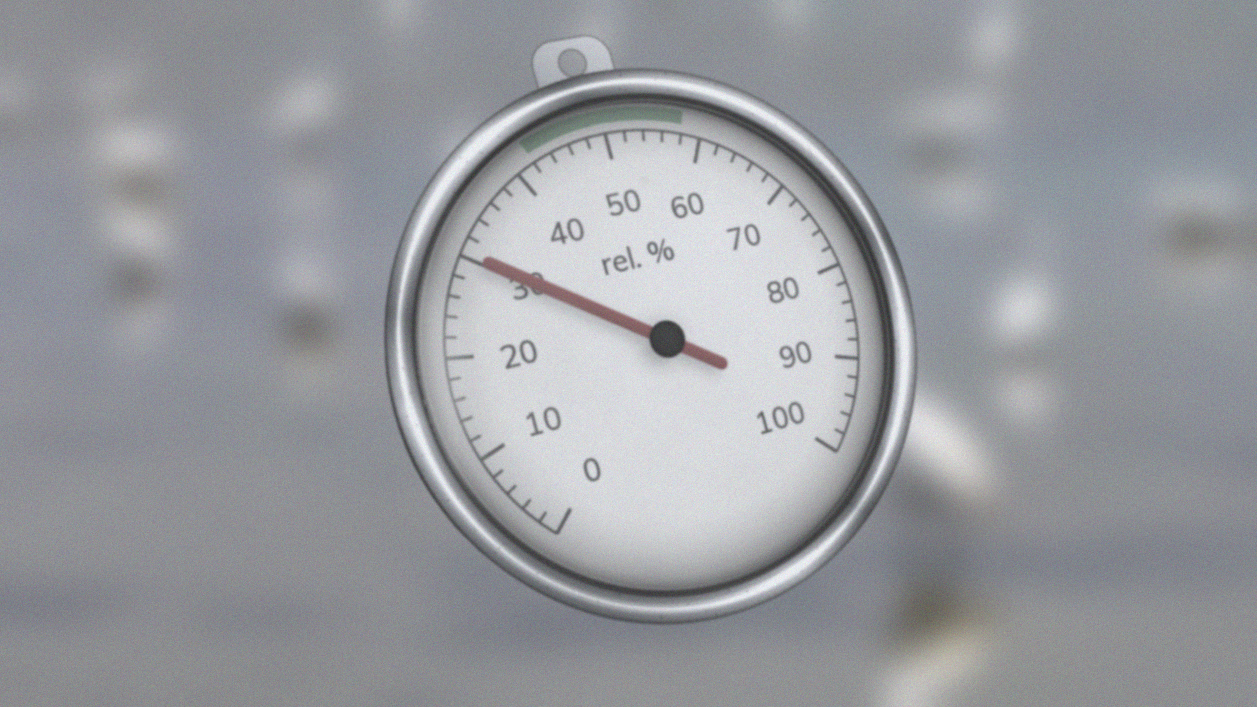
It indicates 30 %
